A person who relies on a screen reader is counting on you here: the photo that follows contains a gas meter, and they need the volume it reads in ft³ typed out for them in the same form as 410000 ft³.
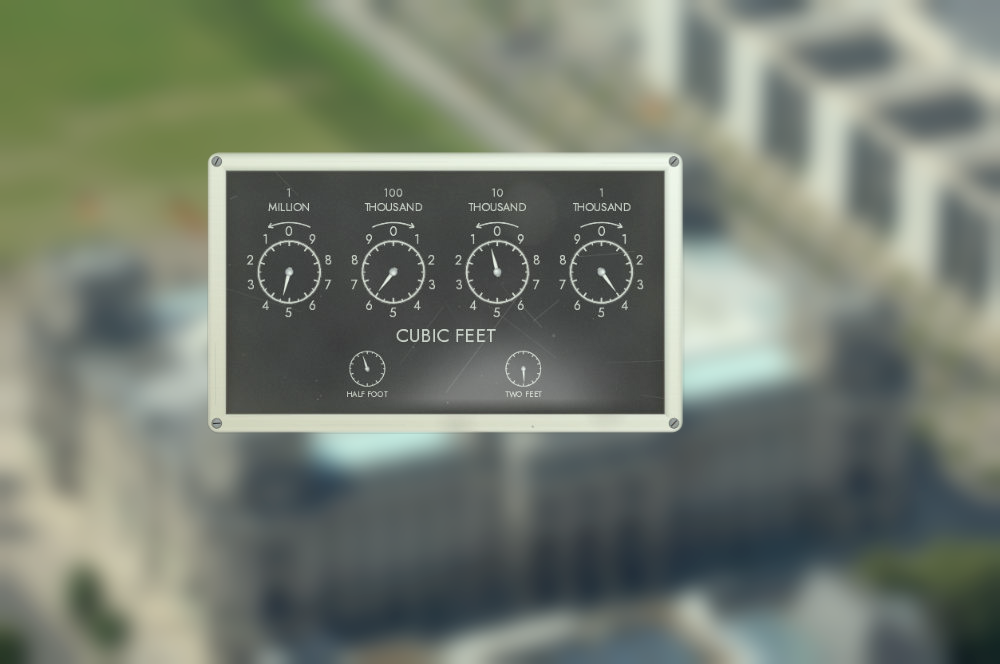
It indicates 460400 ft³
